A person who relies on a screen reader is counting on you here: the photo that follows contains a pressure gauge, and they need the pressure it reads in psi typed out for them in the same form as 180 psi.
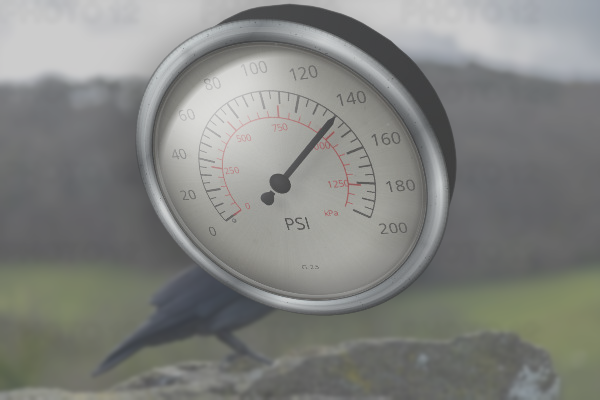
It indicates 140 psi
